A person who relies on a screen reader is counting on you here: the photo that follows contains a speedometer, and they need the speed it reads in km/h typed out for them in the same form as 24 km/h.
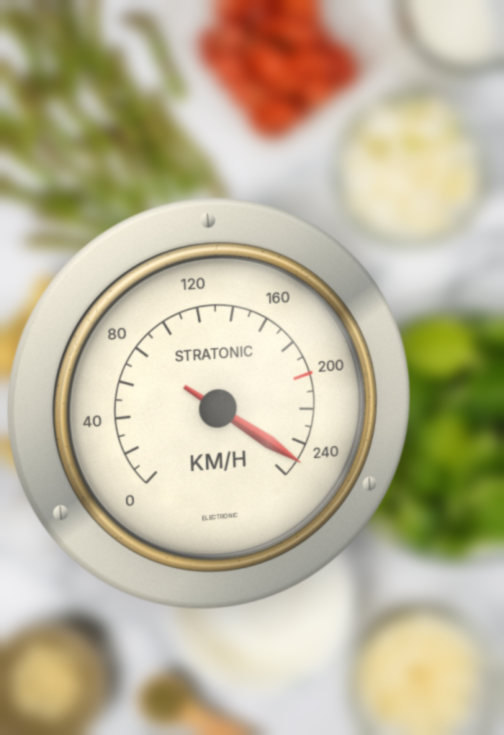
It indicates 250 km/h
